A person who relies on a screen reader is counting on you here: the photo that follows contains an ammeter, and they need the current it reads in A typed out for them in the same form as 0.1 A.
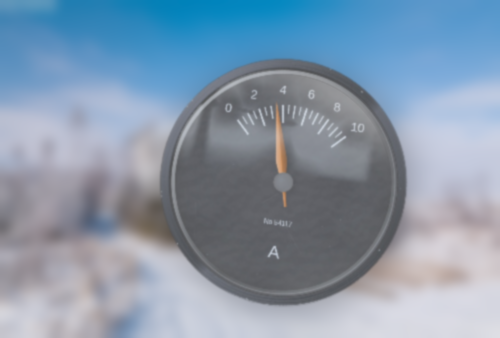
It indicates 3.5 A
